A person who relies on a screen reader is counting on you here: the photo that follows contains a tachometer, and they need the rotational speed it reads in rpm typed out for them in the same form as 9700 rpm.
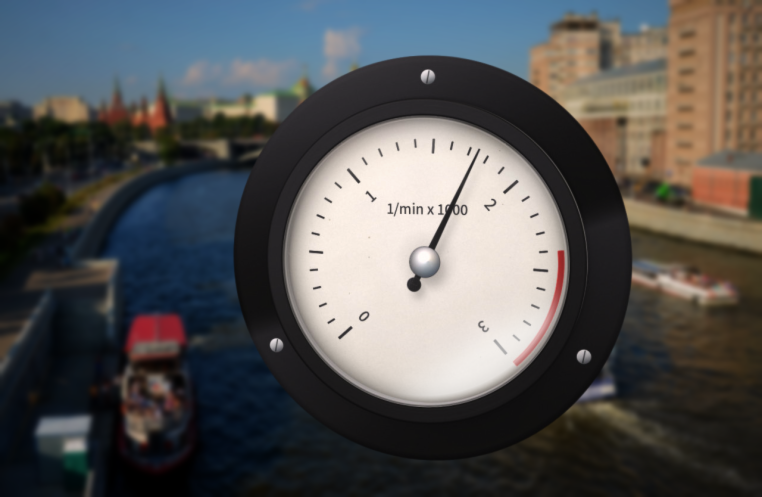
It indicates 1750 rpm
